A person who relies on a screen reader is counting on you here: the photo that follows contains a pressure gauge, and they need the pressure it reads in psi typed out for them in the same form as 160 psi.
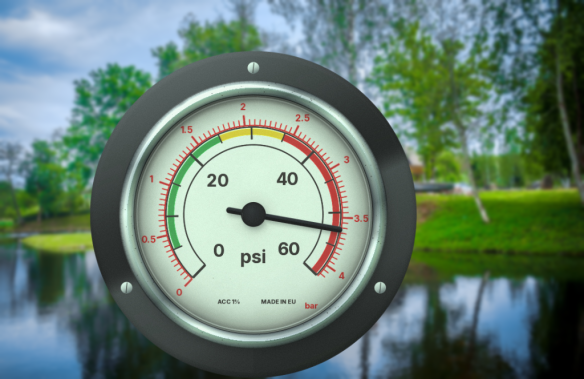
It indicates 52.5 psi
